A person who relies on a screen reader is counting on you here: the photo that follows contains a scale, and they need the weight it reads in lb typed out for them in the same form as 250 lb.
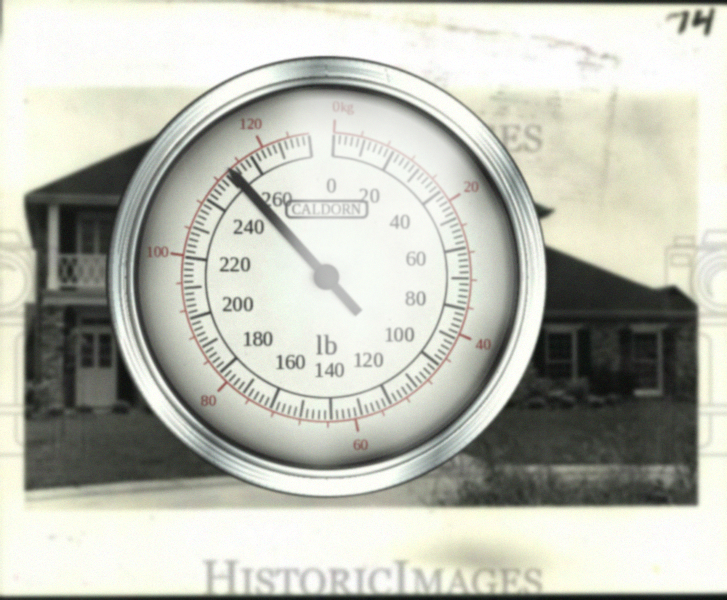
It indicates 252 lb
